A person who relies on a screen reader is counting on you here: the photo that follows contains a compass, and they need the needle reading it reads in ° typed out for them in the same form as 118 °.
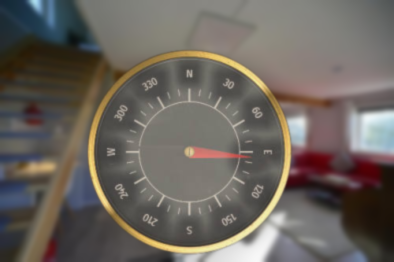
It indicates 95 °
